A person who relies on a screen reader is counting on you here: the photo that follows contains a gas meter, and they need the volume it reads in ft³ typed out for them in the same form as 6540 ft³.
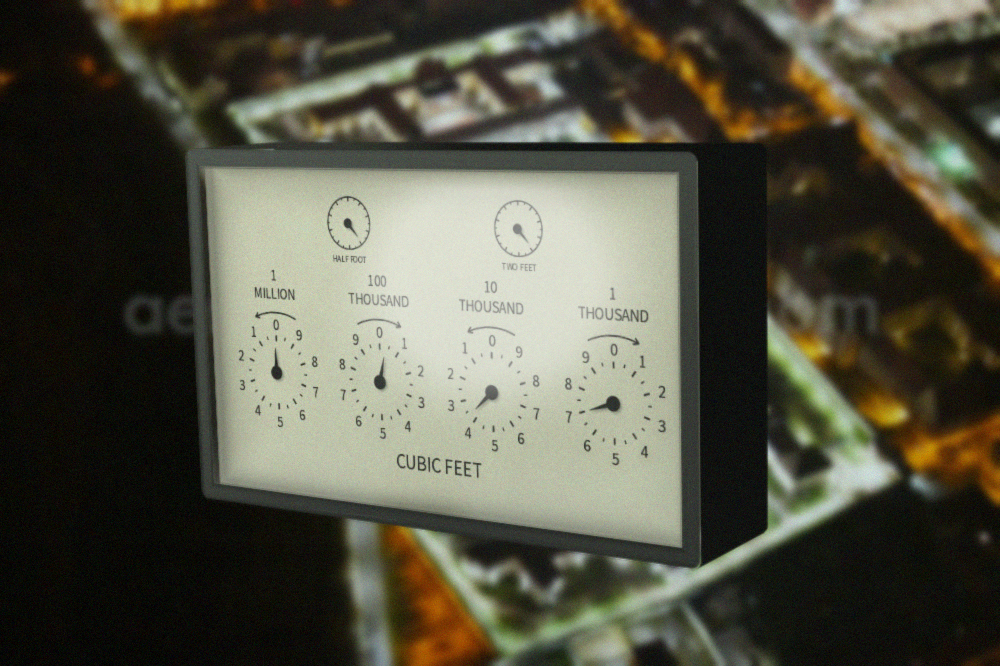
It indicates 3700 ft³
